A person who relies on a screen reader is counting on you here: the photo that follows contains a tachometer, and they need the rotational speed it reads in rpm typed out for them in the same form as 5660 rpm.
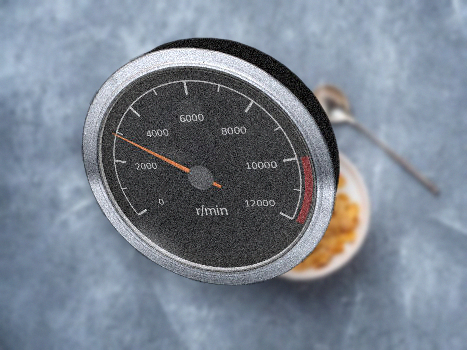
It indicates 3000 rpm
